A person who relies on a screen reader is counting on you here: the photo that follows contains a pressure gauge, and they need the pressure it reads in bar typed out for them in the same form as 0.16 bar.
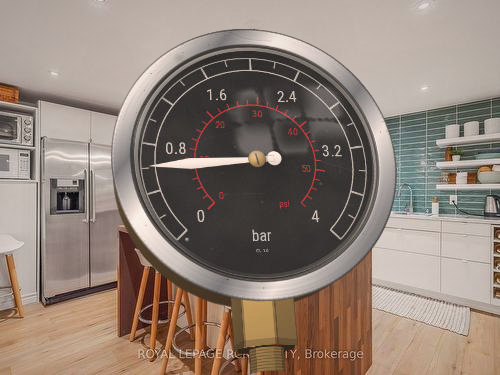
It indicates 0.6 bar
